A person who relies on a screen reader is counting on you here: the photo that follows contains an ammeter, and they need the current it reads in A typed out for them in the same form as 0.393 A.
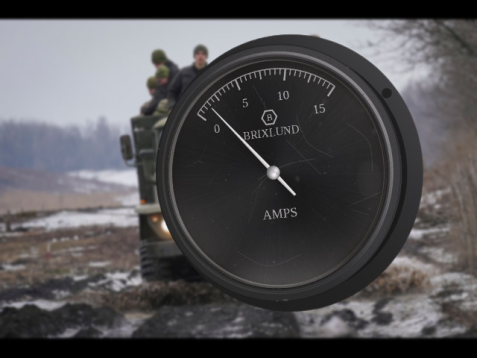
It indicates 1.5 A
